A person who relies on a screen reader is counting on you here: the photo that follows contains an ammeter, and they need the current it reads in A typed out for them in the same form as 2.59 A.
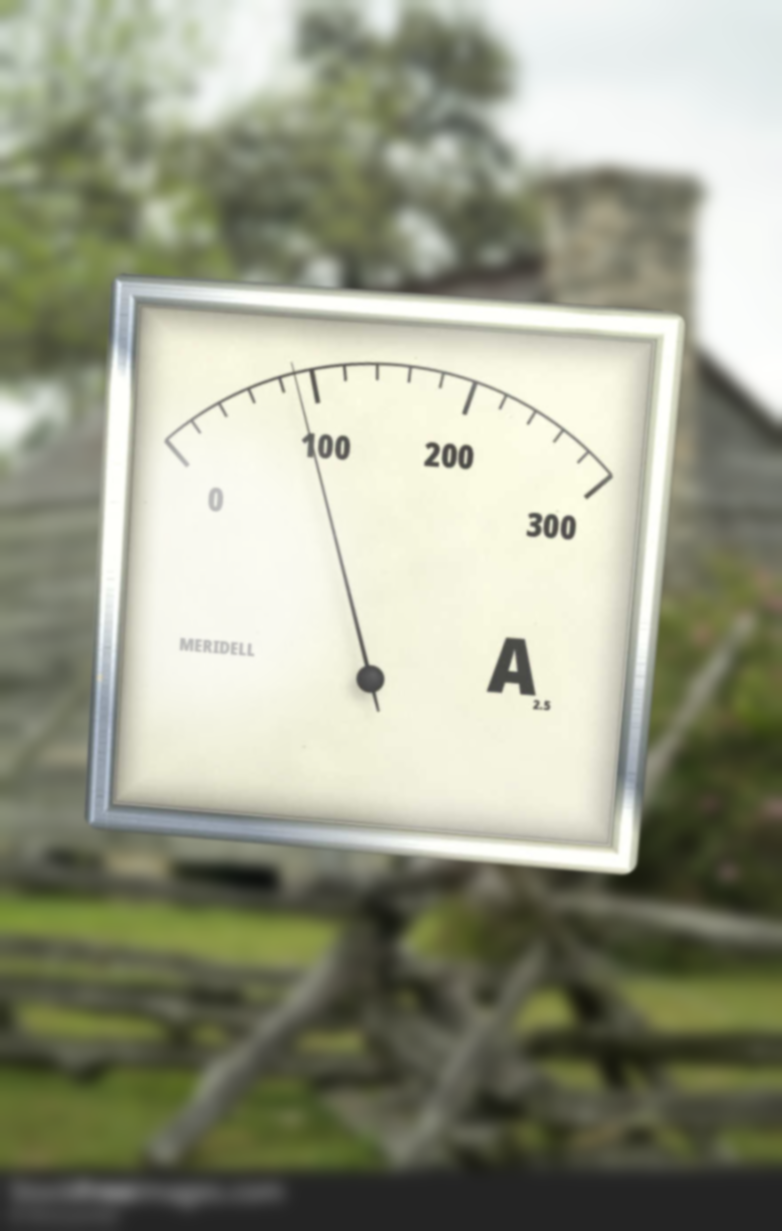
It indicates 90 A
